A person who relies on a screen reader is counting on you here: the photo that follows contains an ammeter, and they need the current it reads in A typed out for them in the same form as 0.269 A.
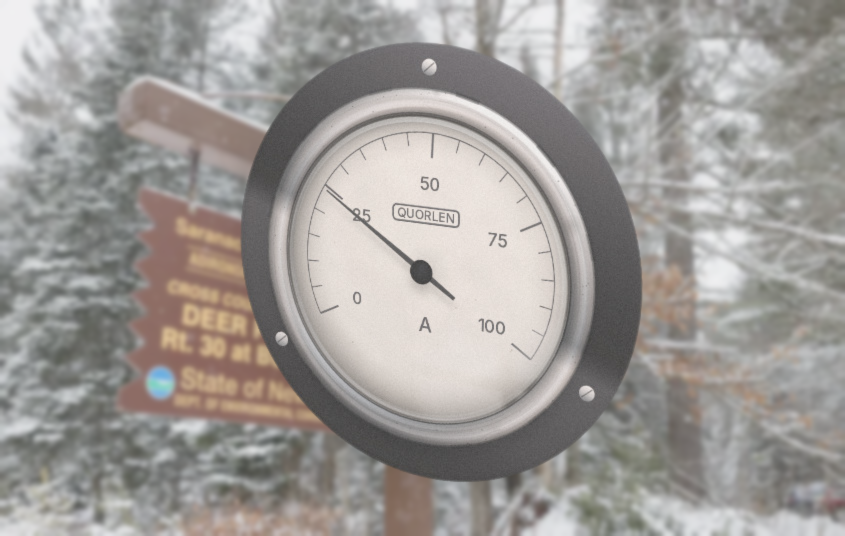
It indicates 25 A
